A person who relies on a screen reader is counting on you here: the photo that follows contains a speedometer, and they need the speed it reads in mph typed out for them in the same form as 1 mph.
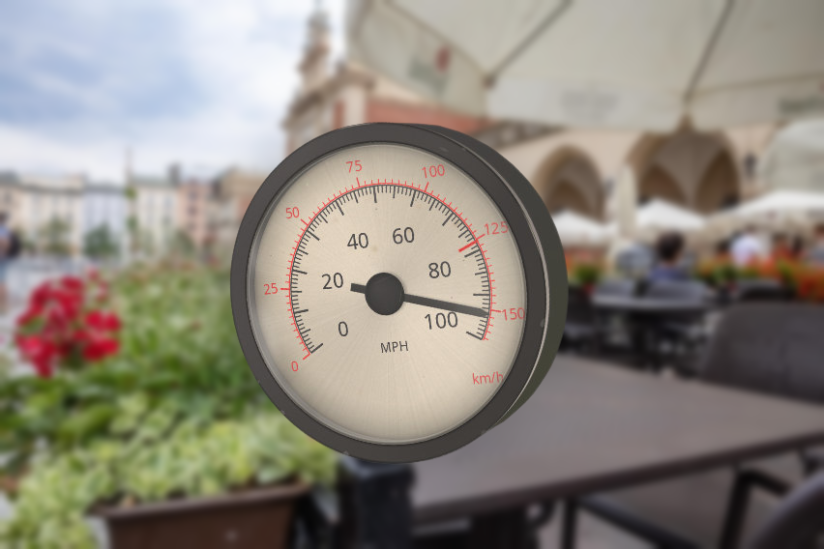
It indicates 94 mph
